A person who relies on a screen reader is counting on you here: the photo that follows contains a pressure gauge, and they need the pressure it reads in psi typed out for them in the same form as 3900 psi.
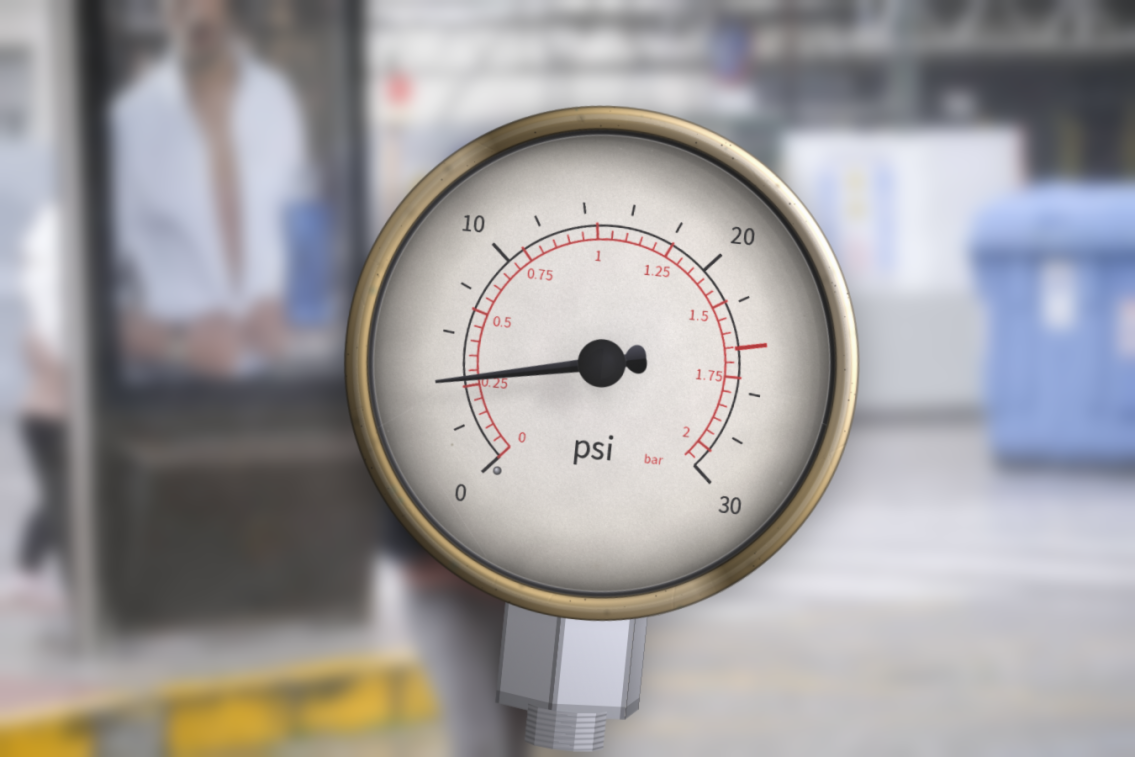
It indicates 4 psi
